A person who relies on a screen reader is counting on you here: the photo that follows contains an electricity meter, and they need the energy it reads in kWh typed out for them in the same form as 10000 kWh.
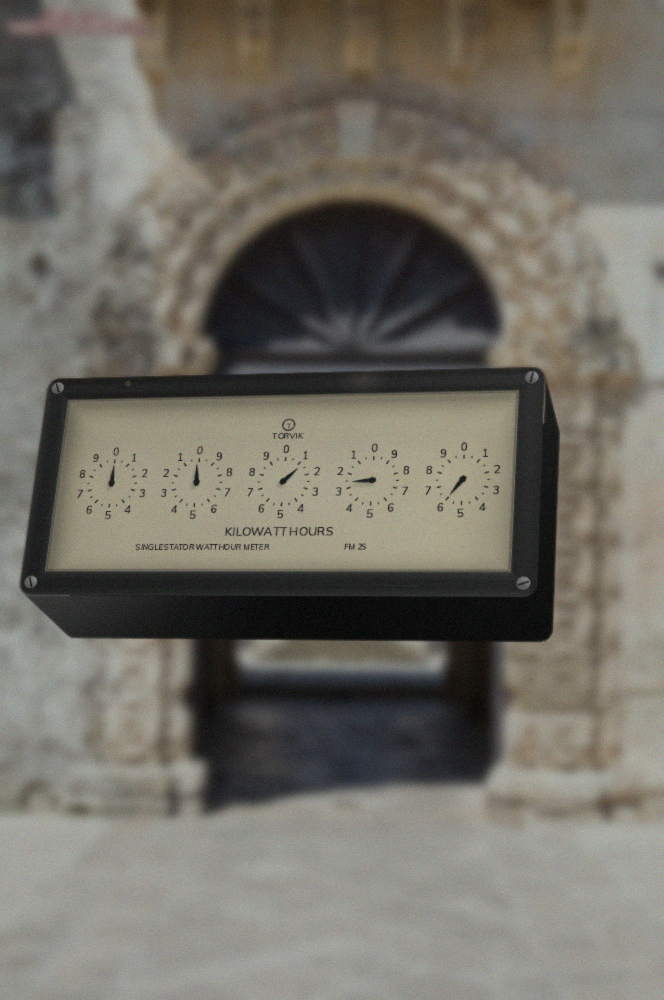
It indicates 126 kWh
